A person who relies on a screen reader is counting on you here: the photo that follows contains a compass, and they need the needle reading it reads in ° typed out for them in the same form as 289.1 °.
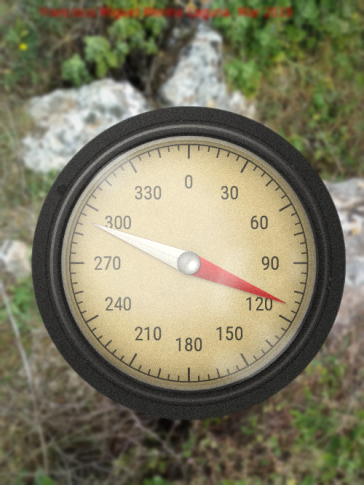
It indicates 112.5 °
